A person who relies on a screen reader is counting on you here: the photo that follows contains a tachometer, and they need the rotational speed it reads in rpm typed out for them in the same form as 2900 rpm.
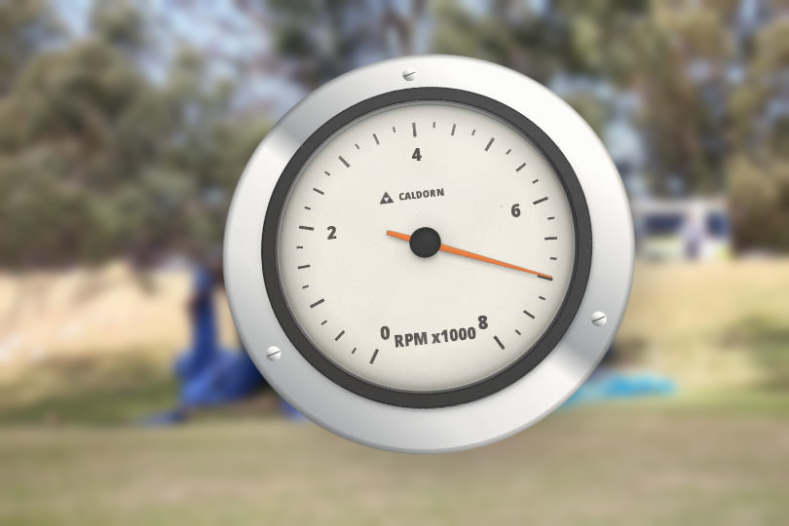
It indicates 7000 rpm
